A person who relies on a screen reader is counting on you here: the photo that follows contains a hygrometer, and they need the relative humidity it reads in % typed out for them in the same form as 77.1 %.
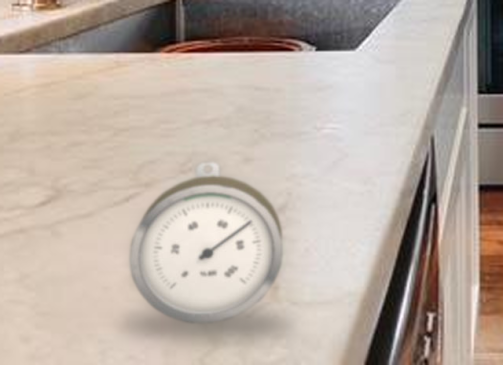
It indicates 70 %
